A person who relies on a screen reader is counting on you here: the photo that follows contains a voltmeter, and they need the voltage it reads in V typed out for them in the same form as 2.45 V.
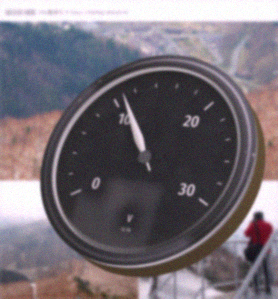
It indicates 11 V
